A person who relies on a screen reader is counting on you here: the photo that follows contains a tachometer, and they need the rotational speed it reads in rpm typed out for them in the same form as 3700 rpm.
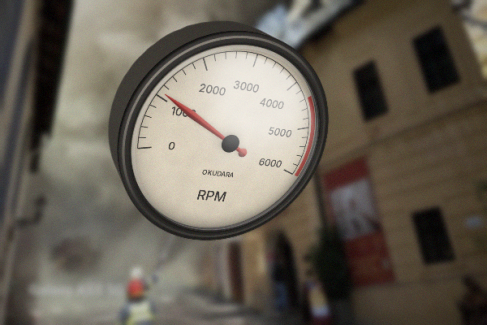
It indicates 1100 rpm
